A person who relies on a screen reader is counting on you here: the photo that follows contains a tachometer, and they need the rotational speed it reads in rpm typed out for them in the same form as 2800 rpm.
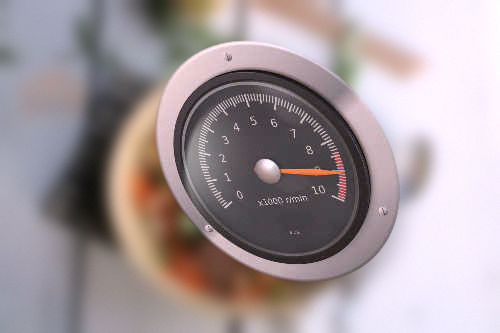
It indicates 9000 rpm
